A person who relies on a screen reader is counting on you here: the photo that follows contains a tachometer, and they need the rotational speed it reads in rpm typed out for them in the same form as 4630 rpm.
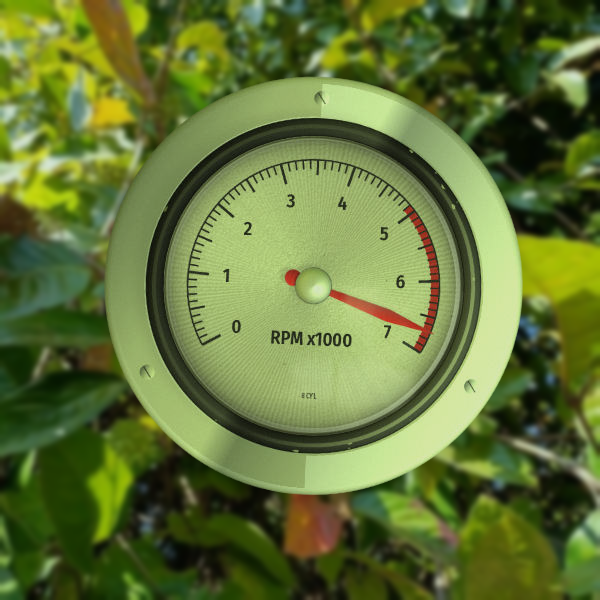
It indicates 6700 rpm
